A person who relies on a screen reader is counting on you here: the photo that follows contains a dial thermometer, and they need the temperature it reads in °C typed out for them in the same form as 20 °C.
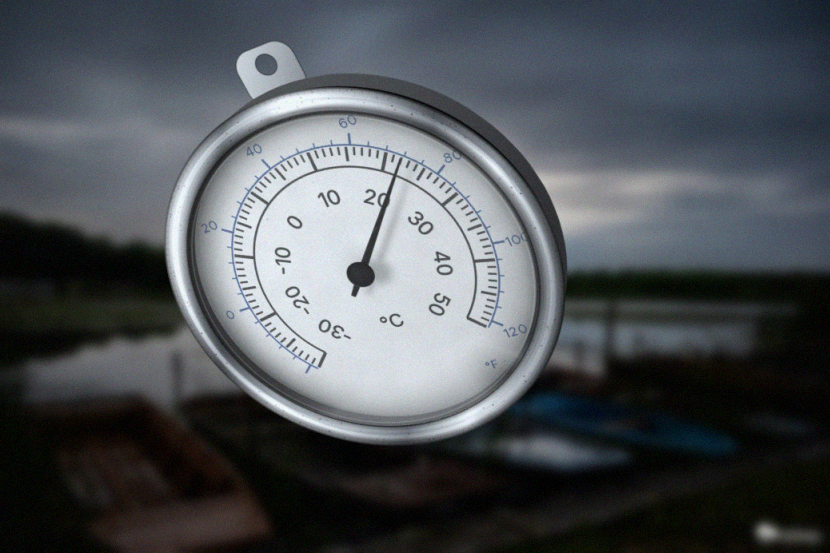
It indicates 22 °C
